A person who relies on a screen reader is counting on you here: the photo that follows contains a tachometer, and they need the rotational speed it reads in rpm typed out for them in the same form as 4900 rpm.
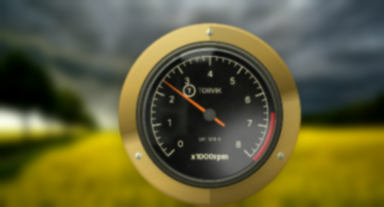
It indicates 2400 rpm
